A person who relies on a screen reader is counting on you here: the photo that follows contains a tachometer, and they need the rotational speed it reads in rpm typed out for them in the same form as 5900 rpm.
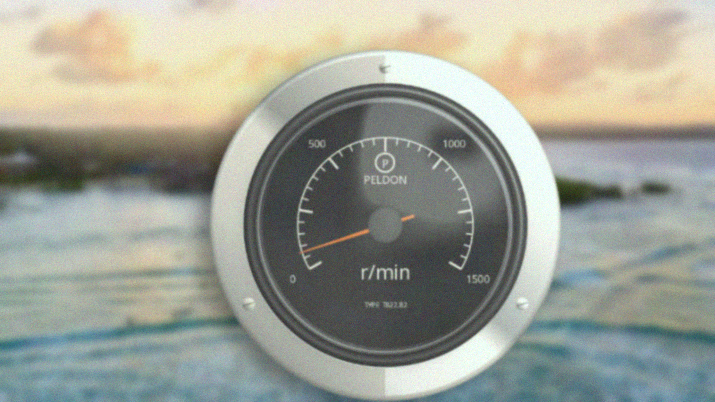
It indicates 75 rpm
